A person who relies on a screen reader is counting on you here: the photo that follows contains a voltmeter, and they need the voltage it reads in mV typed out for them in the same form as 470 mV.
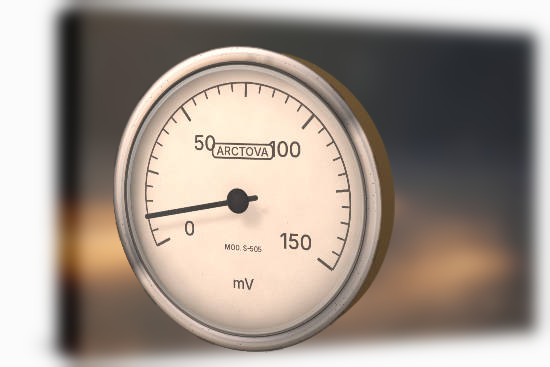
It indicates 10 mV
